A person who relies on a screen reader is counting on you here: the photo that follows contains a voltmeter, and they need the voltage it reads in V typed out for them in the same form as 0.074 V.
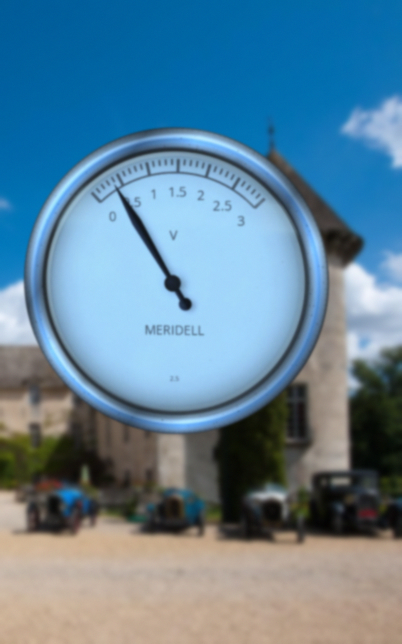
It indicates 0.4 V
